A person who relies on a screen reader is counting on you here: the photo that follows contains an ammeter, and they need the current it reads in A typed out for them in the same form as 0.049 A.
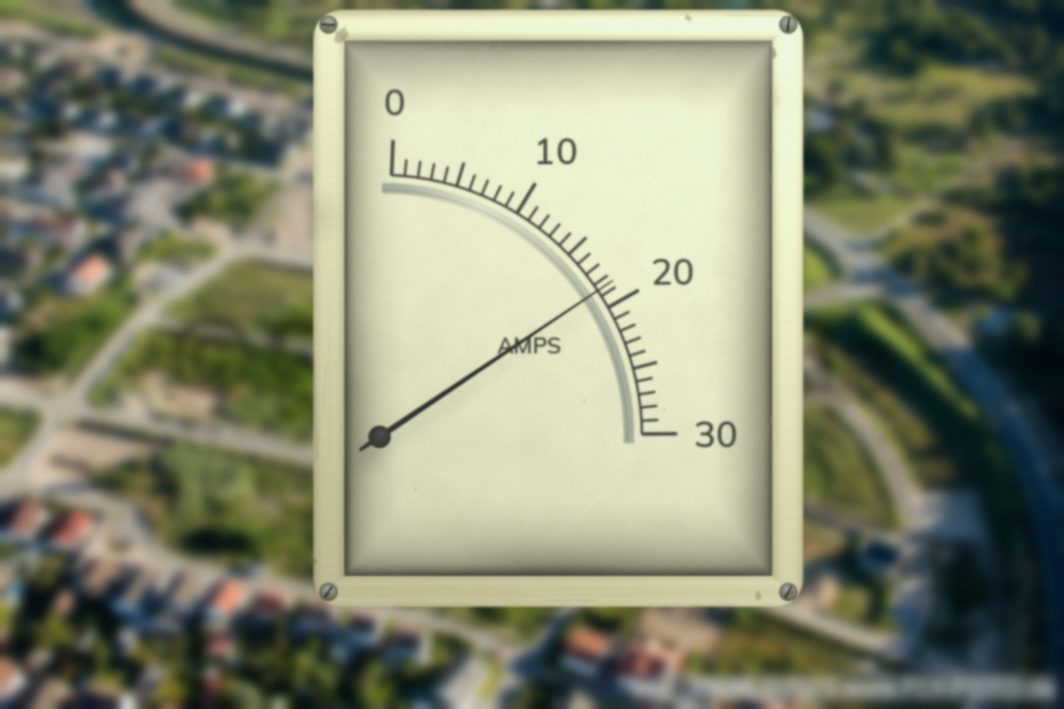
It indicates 18.5 A
